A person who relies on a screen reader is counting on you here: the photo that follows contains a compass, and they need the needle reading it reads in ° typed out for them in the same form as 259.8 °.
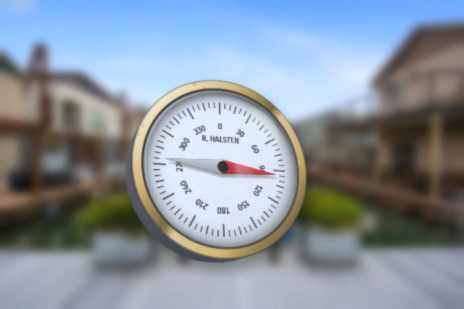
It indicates 95 °
